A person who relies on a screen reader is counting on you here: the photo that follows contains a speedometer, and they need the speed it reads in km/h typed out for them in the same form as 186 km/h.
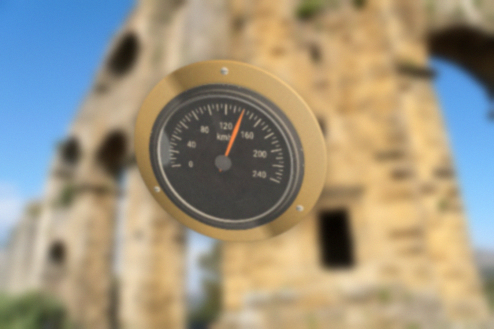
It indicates 140 km/h
